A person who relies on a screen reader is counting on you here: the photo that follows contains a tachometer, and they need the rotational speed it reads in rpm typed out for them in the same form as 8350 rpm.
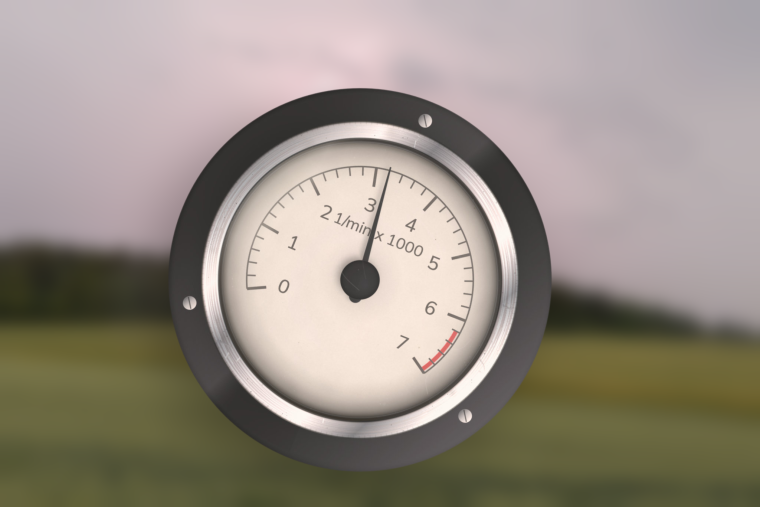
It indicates 3200 rpm
